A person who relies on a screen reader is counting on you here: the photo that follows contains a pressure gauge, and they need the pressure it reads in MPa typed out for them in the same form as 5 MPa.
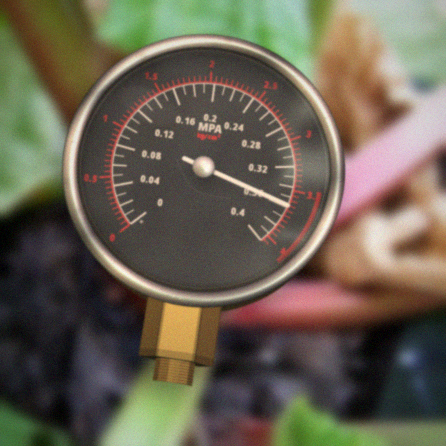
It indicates 0.36 MPa
